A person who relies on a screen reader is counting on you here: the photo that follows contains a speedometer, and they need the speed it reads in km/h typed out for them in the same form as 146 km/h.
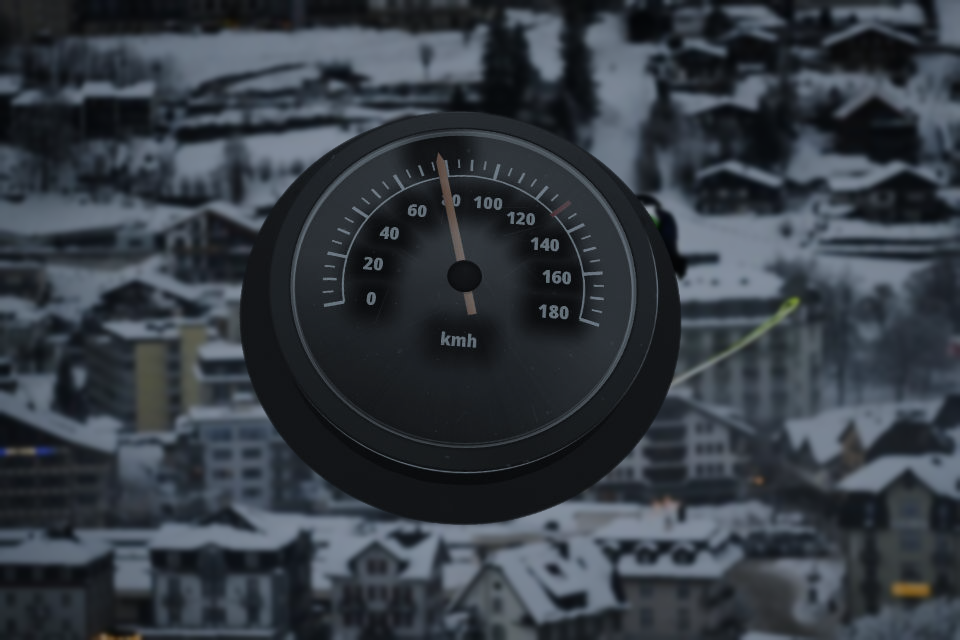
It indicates 77.5 km/h
